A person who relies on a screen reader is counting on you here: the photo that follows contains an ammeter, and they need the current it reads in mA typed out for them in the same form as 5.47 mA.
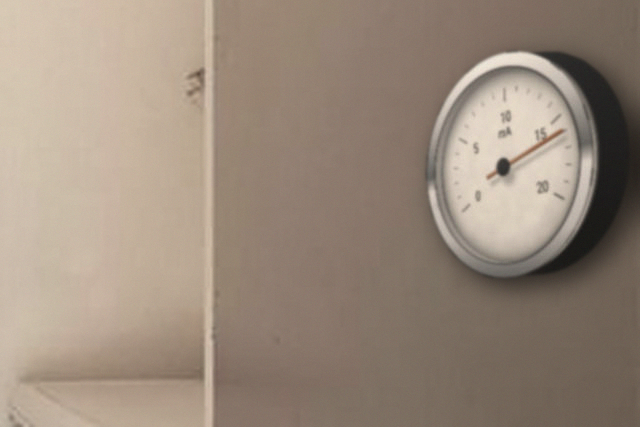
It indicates 16 mA
